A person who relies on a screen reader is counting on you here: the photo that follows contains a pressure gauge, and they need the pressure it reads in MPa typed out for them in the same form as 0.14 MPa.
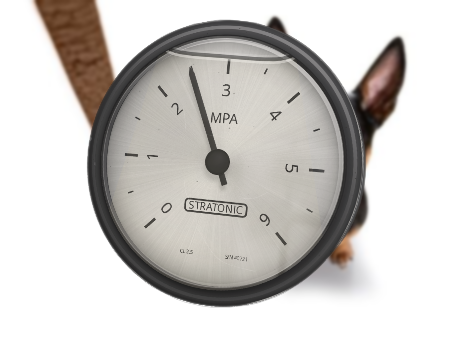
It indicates 2.5 MPa
